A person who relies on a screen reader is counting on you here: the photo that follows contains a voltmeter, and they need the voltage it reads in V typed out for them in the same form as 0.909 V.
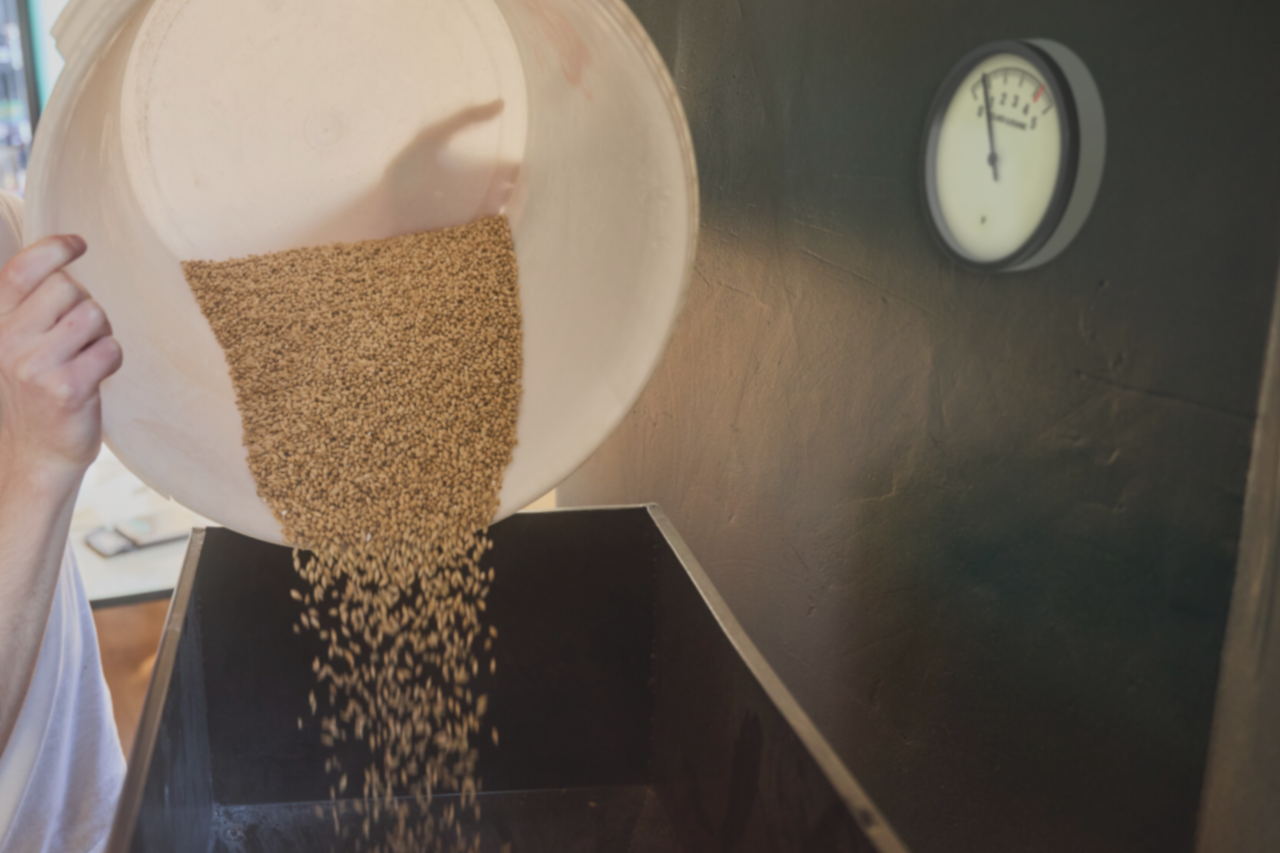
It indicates 1 V
